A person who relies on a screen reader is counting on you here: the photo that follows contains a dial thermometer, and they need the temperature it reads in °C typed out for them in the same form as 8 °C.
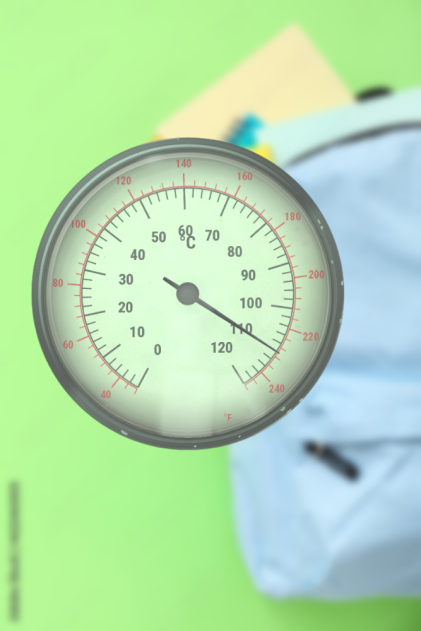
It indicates 110 °C
